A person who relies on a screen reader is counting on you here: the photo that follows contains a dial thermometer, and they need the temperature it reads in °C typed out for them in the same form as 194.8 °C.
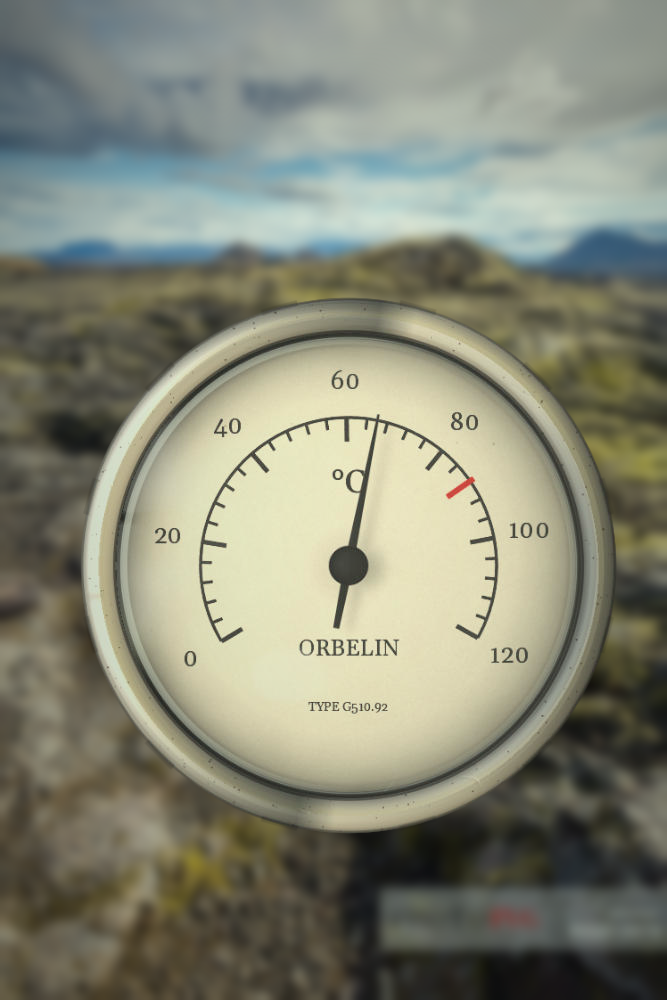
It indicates 66 °C
